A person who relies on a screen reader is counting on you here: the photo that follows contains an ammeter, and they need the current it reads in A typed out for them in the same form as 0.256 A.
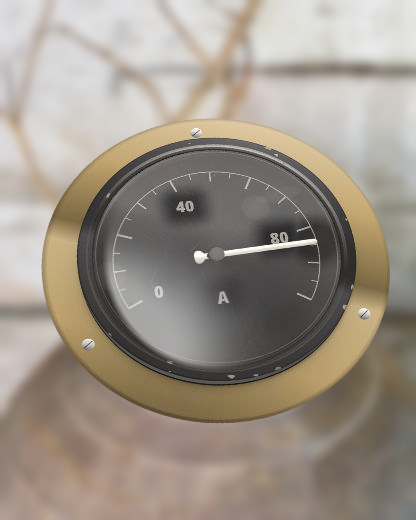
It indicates 85 A
